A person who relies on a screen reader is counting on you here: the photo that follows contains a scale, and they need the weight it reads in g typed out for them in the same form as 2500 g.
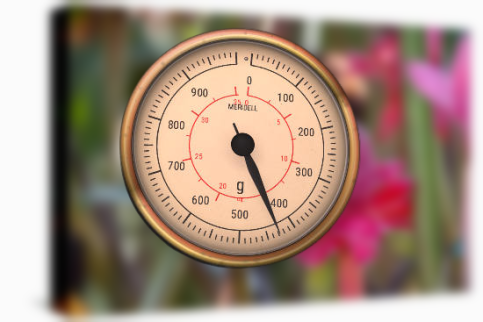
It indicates 430 g
